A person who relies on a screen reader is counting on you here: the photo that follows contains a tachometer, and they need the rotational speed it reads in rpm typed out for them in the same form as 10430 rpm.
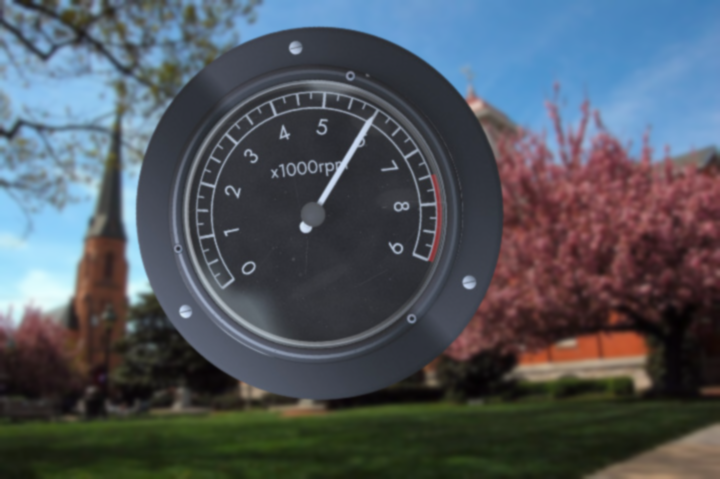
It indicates 6000 rpm
